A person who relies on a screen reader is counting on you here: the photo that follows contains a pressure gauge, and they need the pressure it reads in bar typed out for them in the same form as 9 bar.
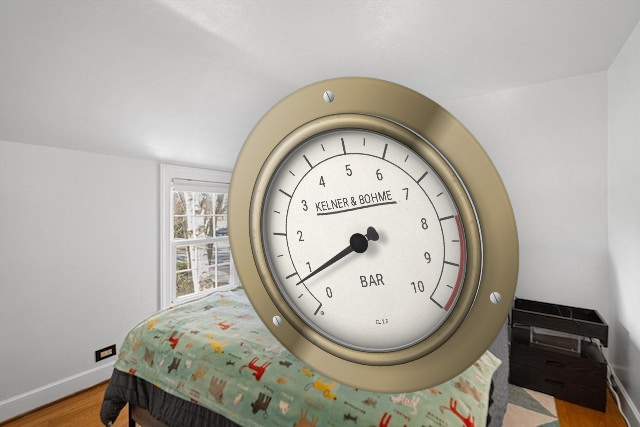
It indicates 0.75 bar
